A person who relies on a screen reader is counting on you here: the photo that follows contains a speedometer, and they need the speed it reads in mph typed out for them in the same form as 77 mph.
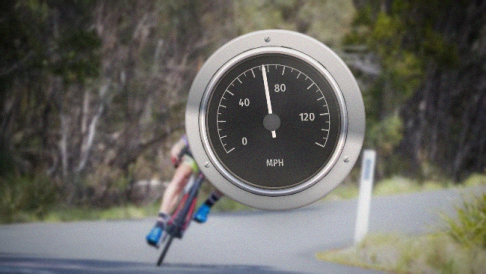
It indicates 67.5 mph
